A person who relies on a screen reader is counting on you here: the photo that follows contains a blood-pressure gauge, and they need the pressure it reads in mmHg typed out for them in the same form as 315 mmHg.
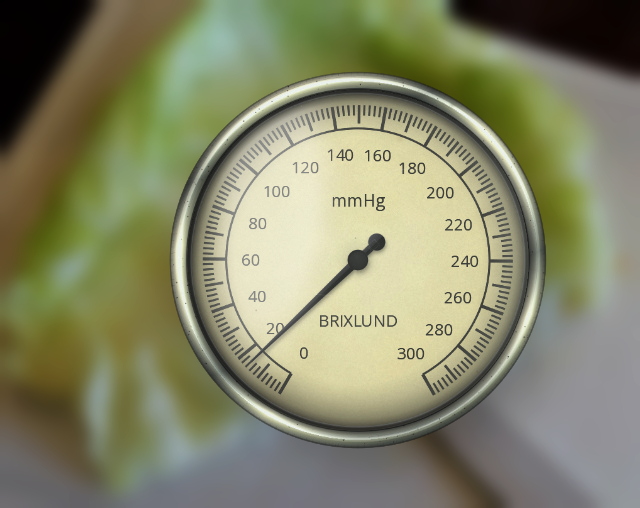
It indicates 16 mmHg
